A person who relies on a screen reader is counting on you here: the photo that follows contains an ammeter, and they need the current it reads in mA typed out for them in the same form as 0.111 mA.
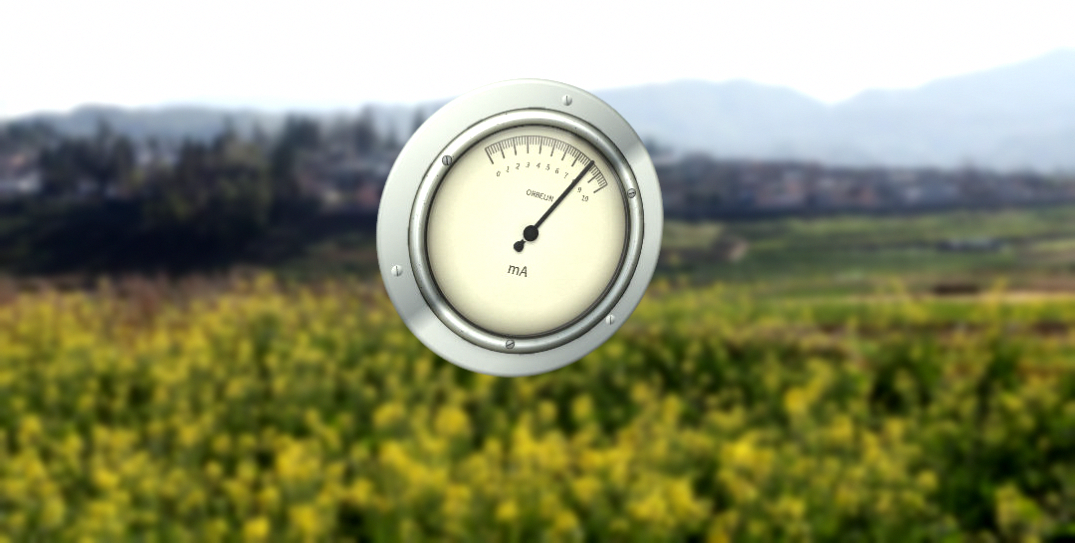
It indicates 8 mA
